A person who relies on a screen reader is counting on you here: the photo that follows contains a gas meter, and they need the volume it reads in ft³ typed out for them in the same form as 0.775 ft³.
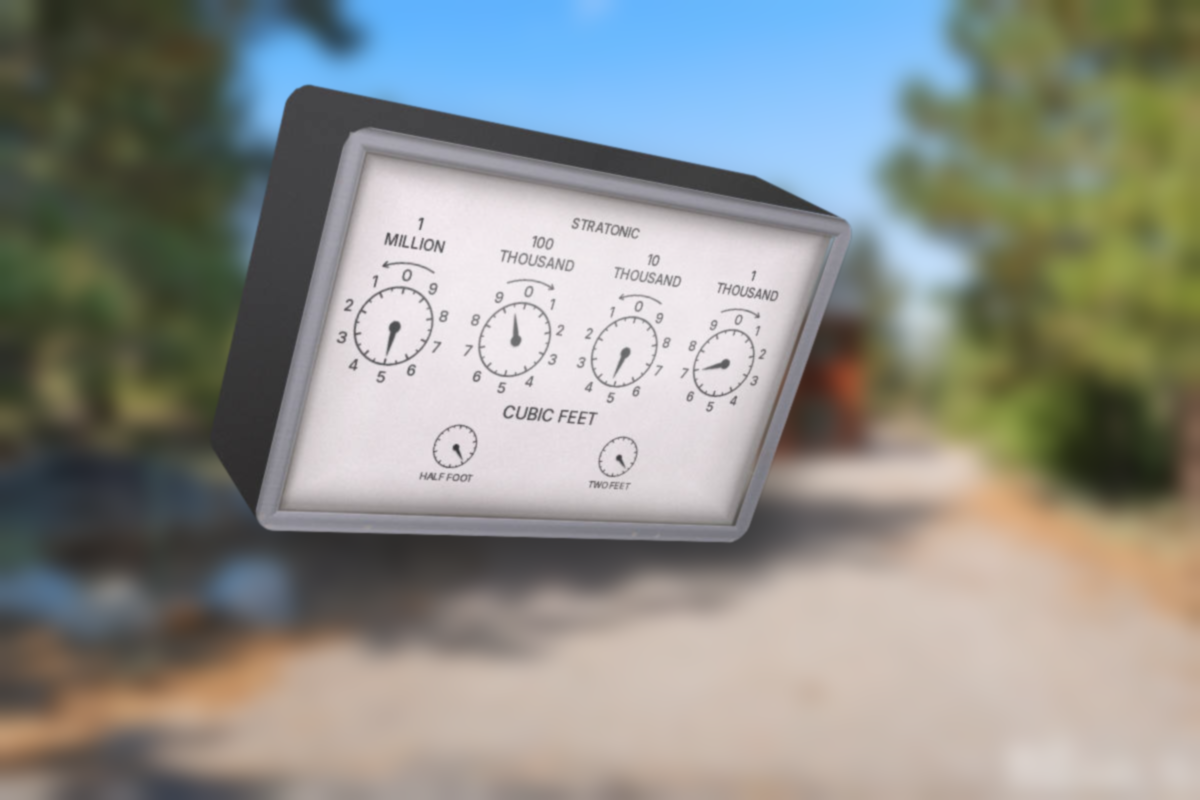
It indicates 494700 ft³
